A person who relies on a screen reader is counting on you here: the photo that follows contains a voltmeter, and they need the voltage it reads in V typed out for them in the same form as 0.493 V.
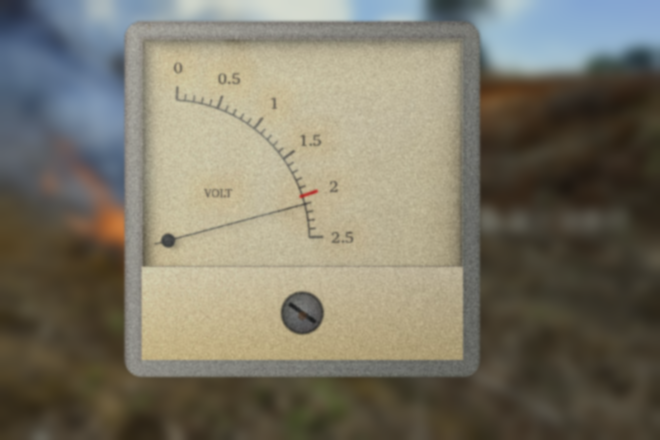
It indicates 2.1 V
